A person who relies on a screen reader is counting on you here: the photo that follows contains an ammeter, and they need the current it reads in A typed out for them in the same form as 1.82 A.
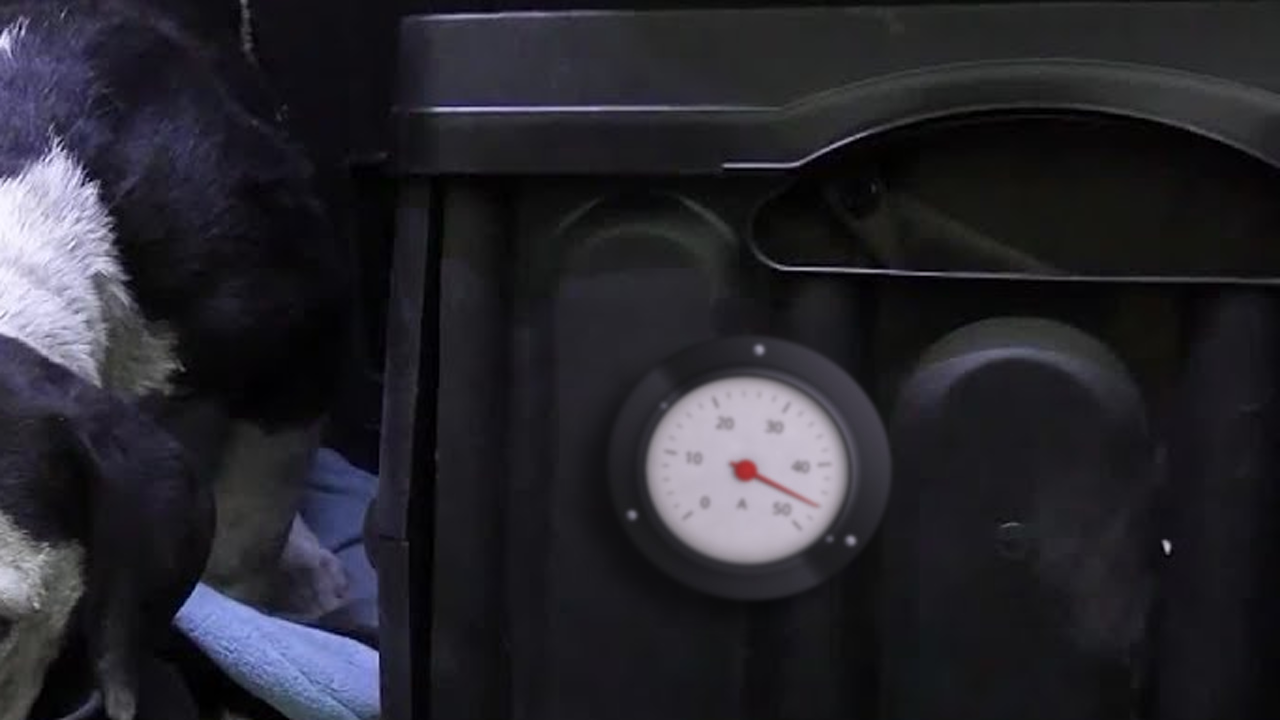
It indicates 46 A
